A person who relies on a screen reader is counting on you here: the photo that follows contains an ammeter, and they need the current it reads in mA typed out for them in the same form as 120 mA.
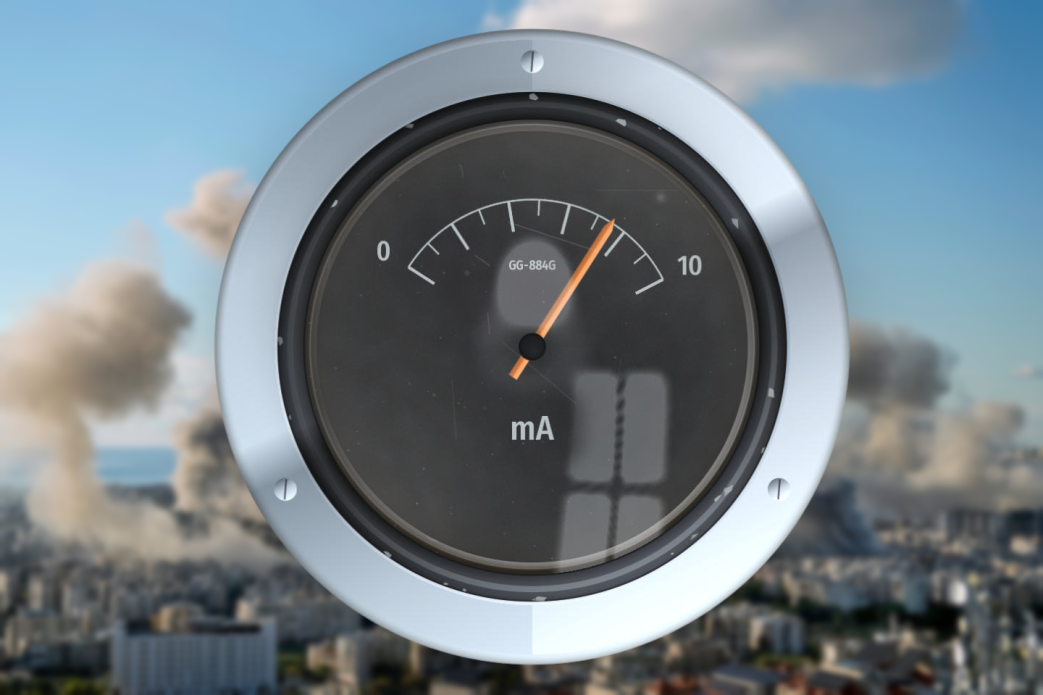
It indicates 7.5 mA
